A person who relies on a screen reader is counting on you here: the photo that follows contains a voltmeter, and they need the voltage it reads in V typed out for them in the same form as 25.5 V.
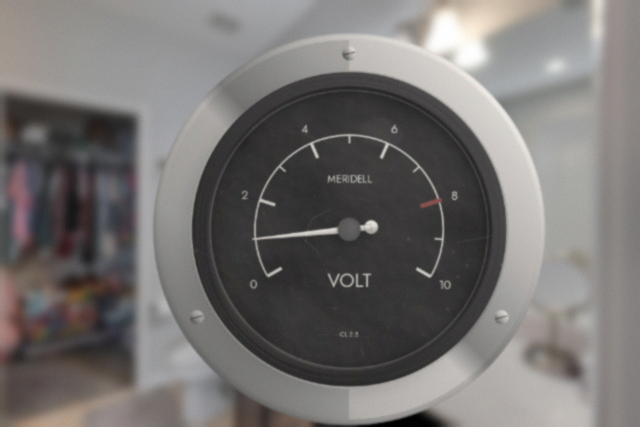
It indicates 1 V
